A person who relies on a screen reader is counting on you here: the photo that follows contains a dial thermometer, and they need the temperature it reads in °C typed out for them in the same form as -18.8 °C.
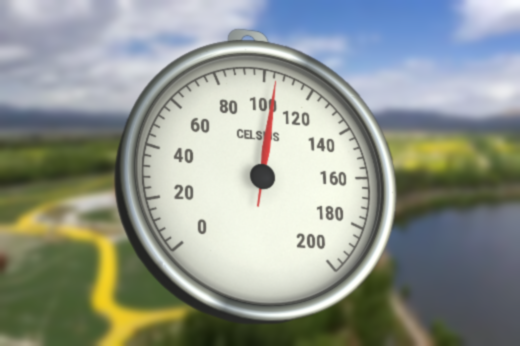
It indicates 104 °C
